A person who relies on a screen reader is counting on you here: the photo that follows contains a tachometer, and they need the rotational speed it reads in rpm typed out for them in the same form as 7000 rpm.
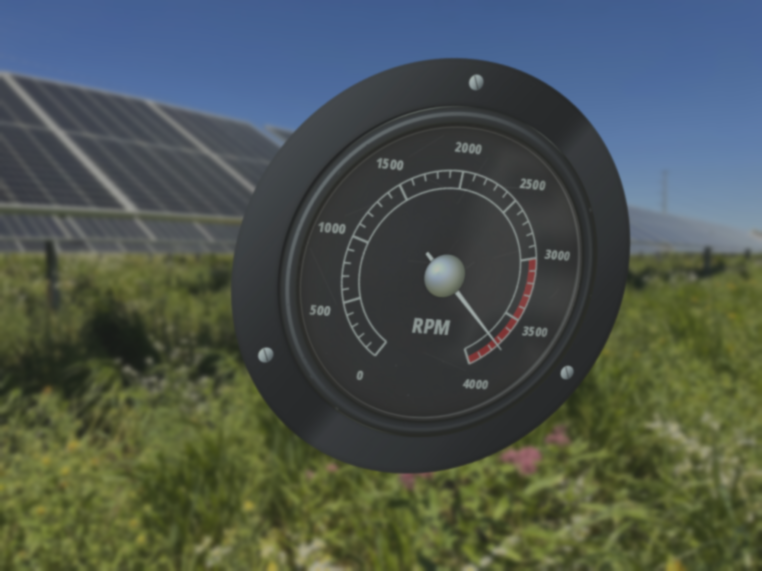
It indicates 3750 rpm
